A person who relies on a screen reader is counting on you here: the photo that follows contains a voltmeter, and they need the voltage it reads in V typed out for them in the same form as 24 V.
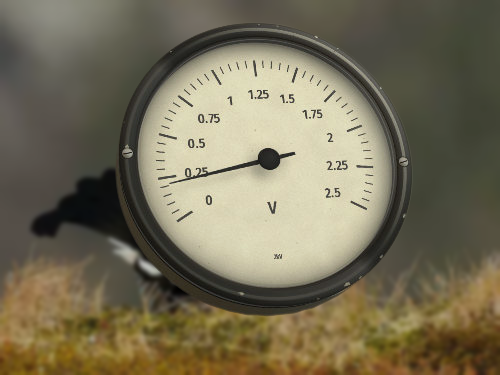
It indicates 0.2 V
